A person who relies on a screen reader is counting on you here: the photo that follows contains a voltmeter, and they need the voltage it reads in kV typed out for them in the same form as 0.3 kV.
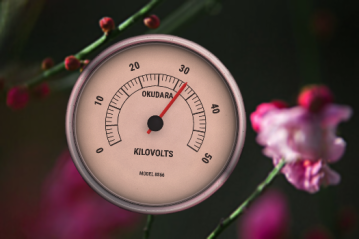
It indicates 32 kV
